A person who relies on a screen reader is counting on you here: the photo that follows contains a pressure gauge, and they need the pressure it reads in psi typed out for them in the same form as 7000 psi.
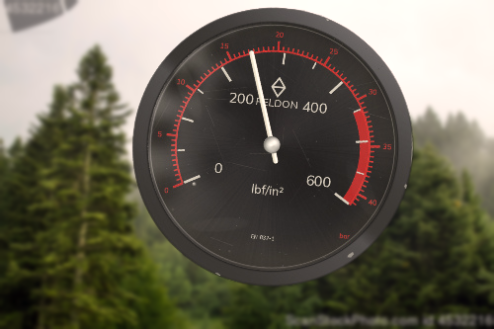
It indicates 250 psi
